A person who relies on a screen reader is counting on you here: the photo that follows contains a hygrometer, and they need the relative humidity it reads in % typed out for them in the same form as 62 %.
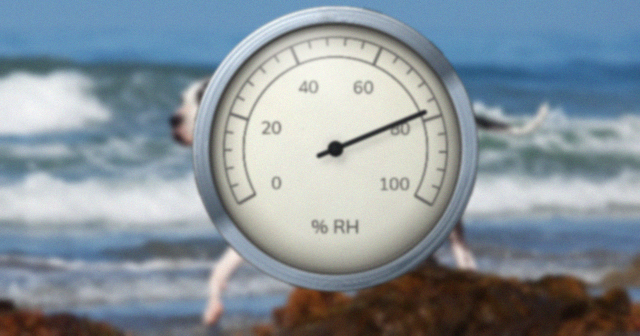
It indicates 78 %
